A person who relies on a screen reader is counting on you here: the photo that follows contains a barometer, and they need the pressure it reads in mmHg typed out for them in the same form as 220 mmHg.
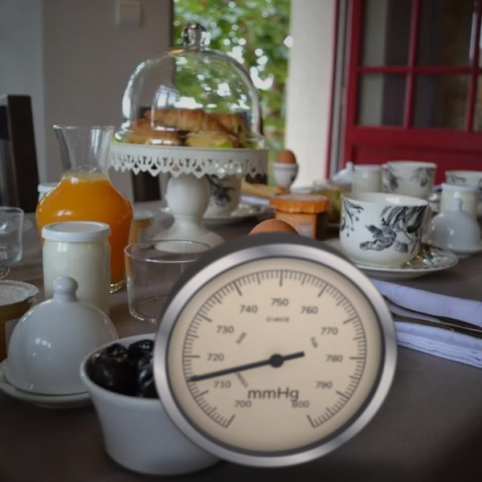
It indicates 715 mmHg
